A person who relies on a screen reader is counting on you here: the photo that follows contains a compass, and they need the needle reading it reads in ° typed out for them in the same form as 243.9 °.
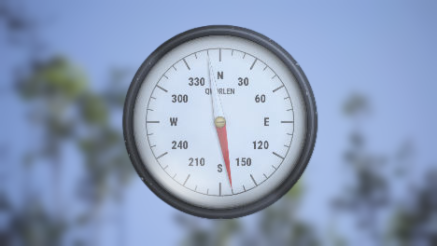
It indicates 170 °
